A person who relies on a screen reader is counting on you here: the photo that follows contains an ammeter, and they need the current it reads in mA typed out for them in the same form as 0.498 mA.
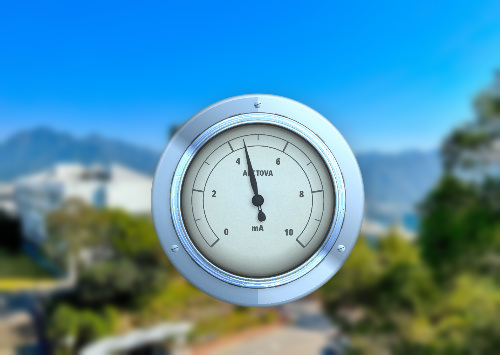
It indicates 4.5 mA
